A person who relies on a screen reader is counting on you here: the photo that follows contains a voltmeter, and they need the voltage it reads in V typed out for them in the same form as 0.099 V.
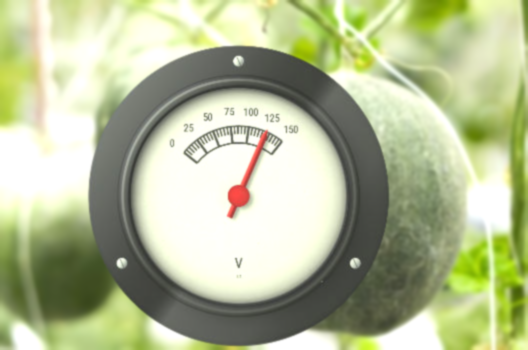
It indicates 125 V
